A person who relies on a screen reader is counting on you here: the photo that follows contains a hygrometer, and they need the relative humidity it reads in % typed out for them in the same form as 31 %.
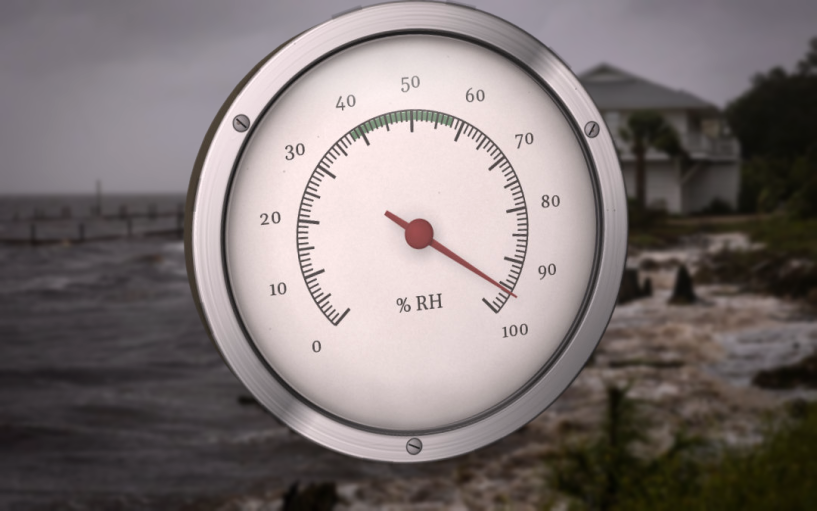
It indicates 96 %
